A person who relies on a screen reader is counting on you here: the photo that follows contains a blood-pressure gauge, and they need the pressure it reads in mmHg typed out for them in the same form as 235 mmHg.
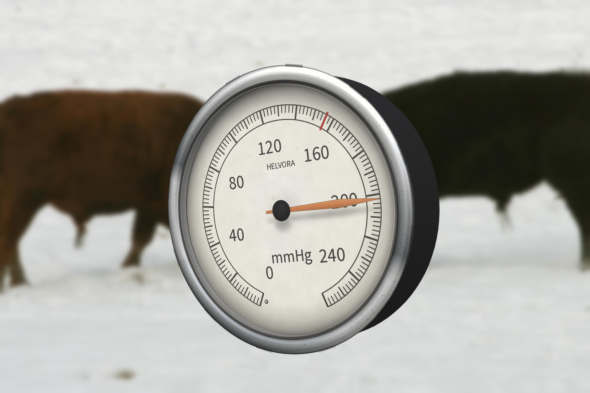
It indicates 202 mmHg
